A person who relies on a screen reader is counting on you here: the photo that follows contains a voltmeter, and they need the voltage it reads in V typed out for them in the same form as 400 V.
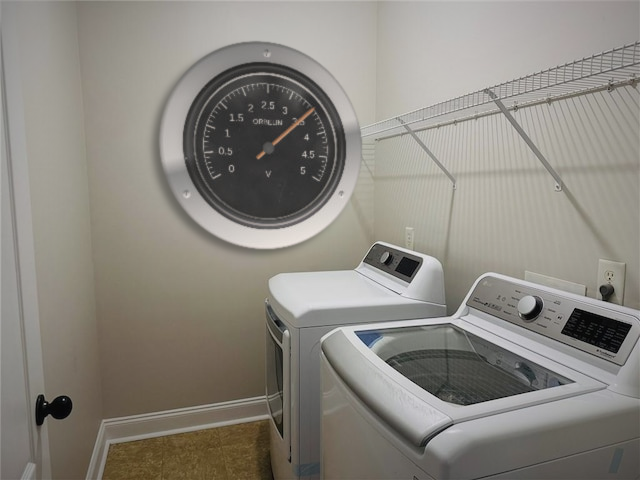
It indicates 3.5 V
